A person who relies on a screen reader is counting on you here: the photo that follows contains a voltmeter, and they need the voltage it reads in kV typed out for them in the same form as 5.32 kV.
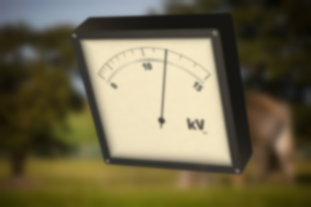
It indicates 12 kV
